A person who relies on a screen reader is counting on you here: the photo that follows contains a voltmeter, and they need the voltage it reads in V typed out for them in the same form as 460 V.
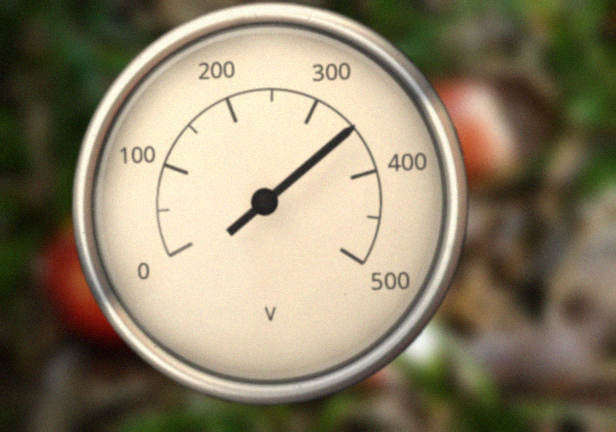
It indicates 350 V
